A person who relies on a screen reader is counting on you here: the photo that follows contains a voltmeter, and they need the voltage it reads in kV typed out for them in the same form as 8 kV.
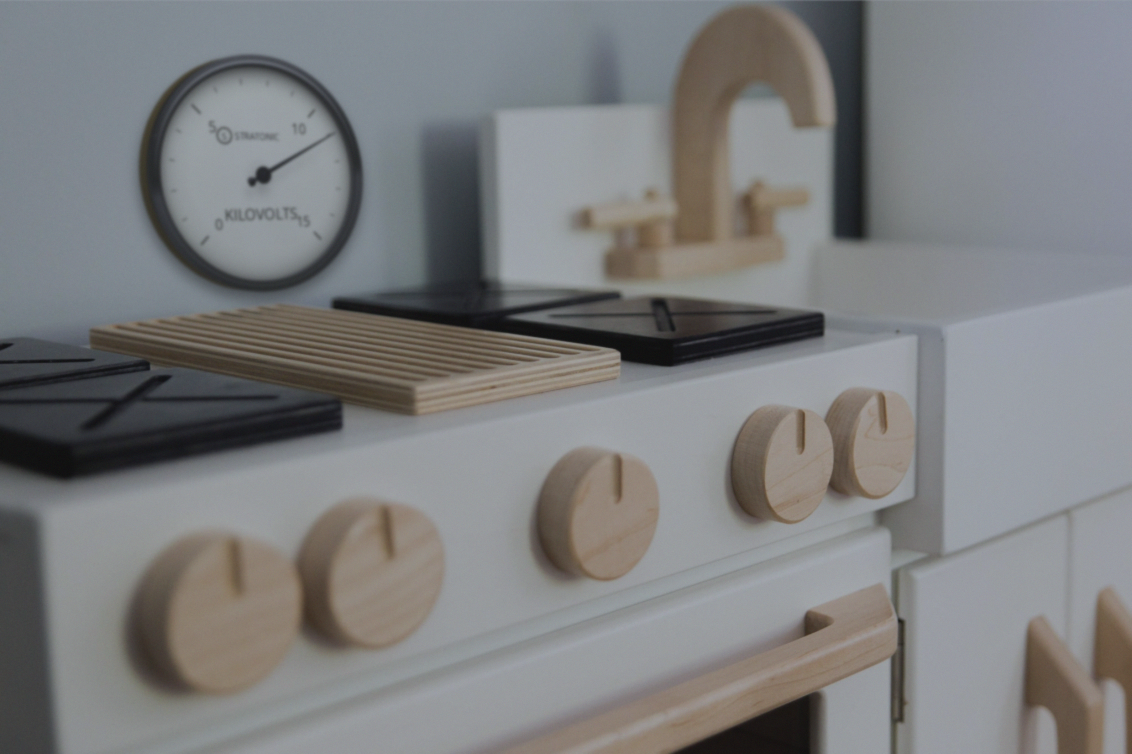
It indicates 11 kV
